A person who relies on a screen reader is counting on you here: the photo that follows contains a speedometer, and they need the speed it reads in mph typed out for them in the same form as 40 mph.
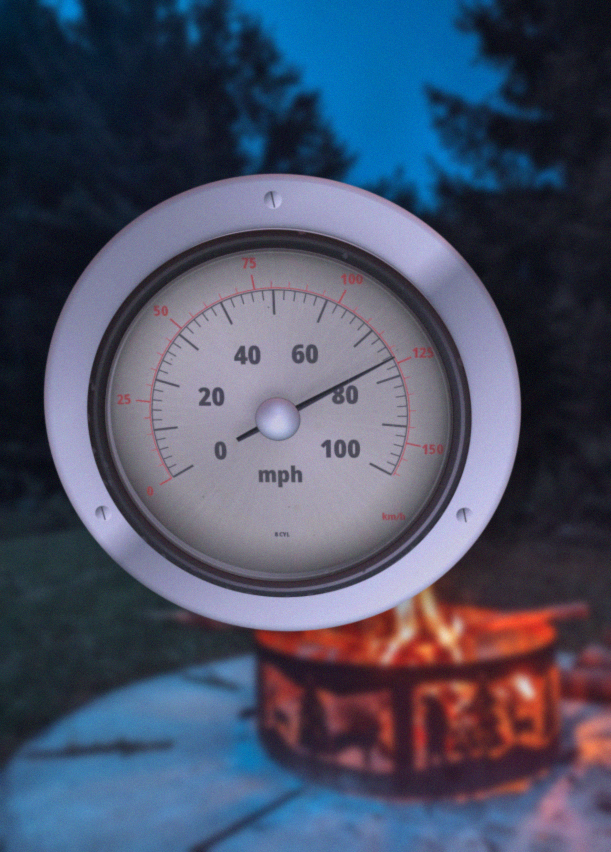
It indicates 76 mph
